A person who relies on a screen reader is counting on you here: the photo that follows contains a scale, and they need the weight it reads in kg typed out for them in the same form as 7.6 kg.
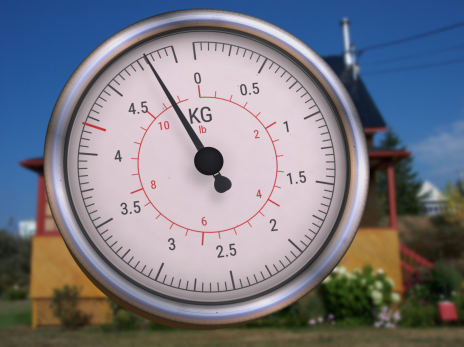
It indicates 4.8 kg
